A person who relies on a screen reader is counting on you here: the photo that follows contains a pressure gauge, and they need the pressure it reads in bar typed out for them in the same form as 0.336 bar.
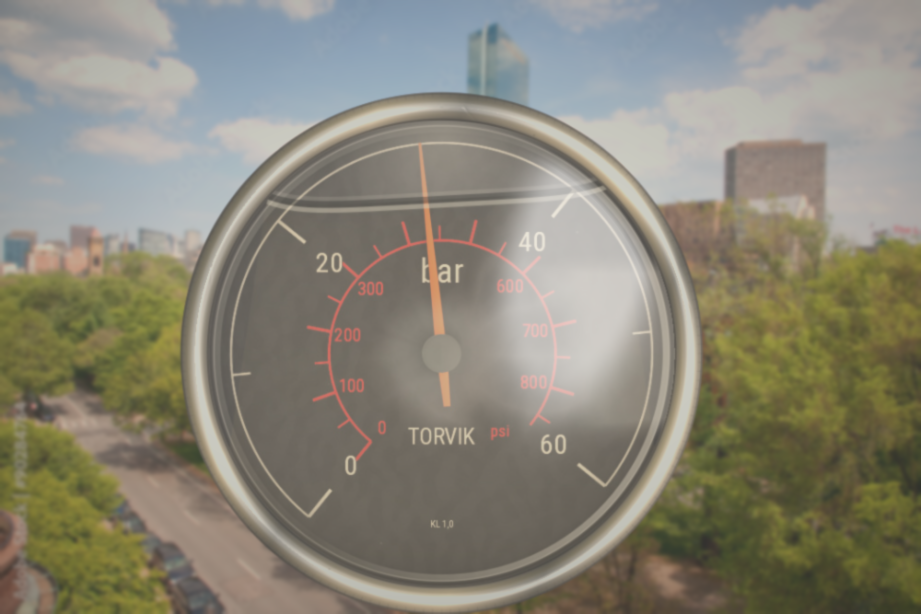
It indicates 30 bar
